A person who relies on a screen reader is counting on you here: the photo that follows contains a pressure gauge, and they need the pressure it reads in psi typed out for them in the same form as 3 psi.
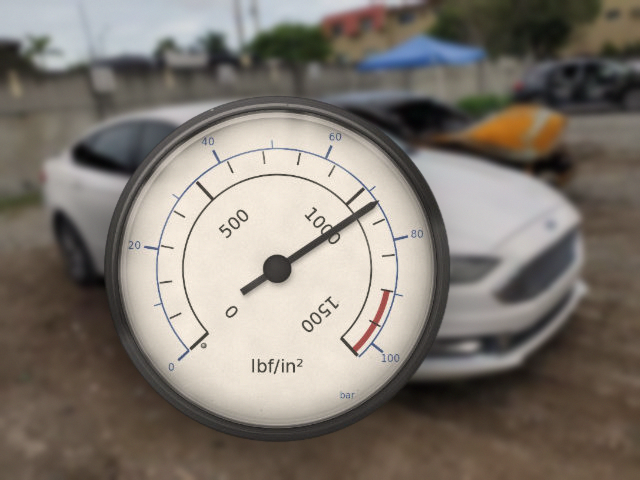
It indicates 1050 psi
